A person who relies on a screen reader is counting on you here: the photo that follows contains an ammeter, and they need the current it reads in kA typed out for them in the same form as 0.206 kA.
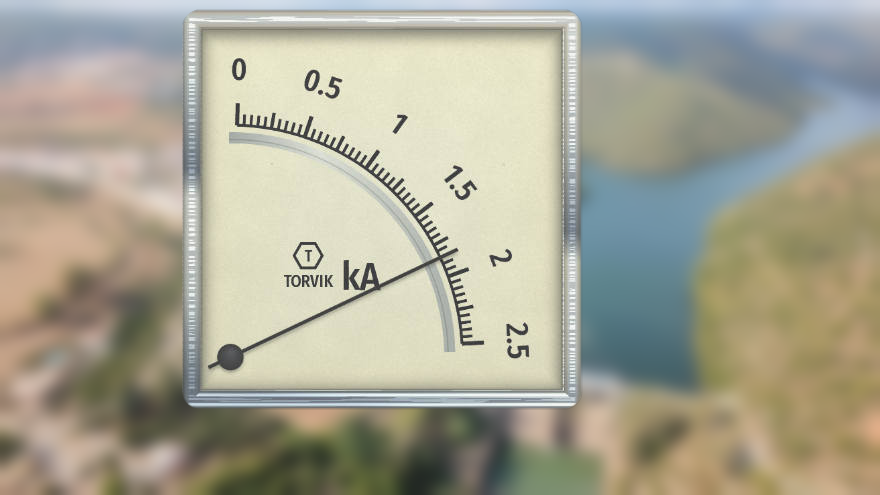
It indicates 1.85 kA
